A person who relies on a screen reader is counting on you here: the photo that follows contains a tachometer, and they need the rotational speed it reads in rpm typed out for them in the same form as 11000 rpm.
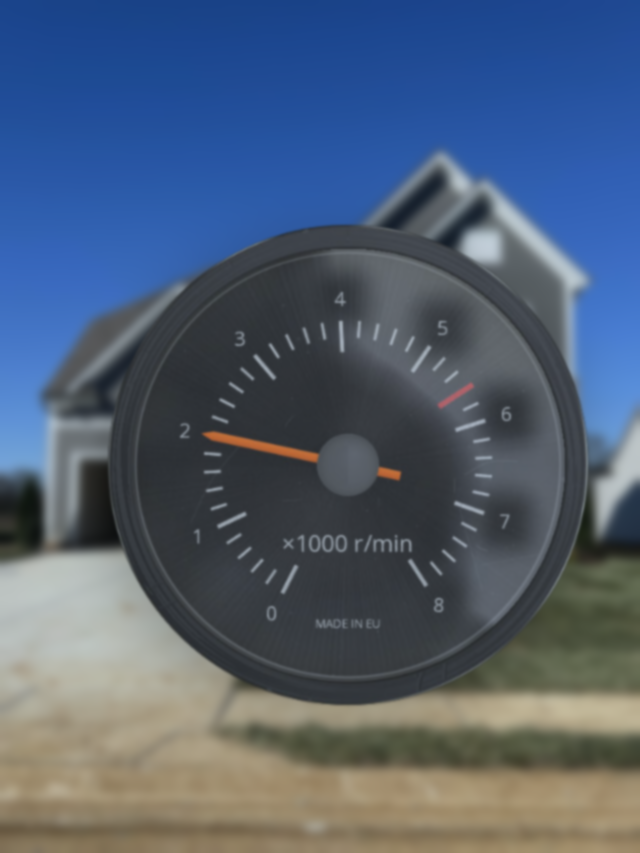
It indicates 2000 rpm
